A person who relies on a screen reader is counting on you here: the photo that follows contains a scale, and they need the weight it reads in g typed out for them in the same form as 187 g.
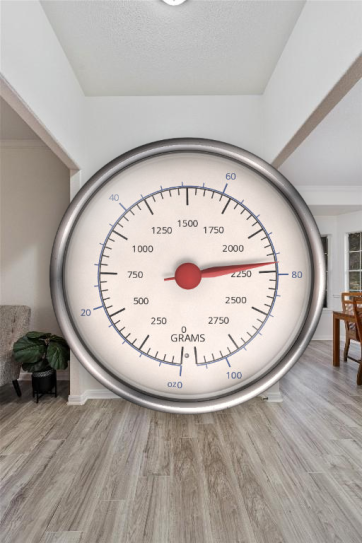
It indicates 2200 g
